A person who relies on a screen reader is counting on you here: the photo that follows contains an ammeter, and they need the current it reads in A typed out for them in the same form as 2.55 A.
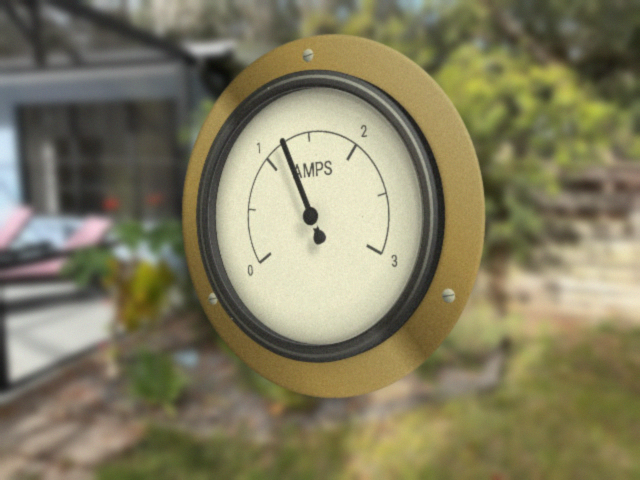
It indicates 1.25 A
